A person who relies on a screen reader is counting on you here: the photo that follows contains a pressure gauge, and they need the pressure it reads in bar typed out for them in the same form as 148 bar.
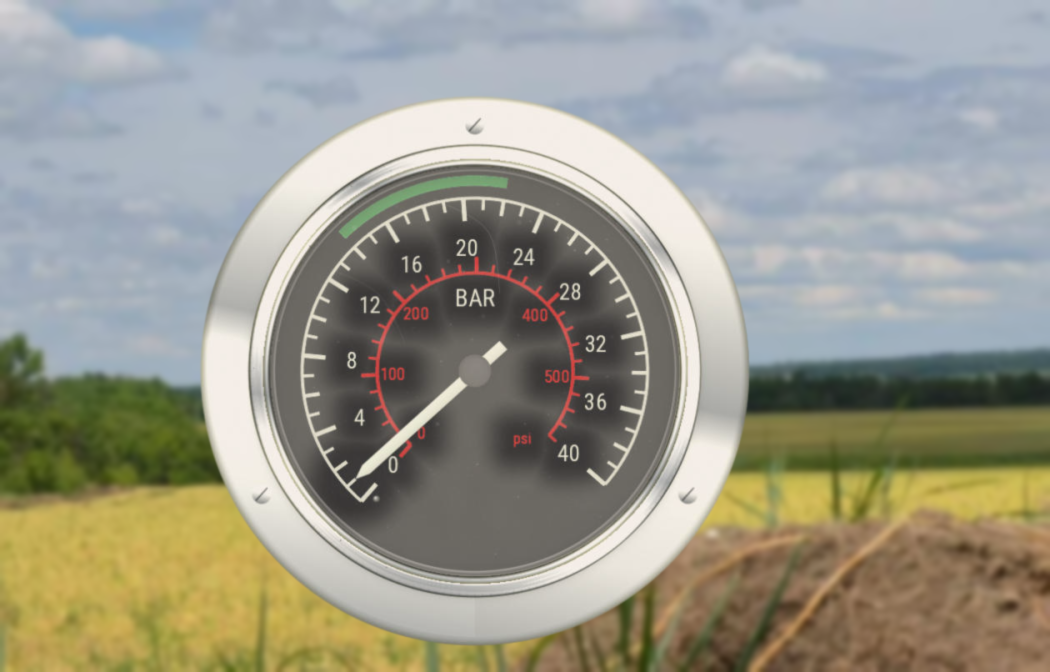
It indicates 1 bar
